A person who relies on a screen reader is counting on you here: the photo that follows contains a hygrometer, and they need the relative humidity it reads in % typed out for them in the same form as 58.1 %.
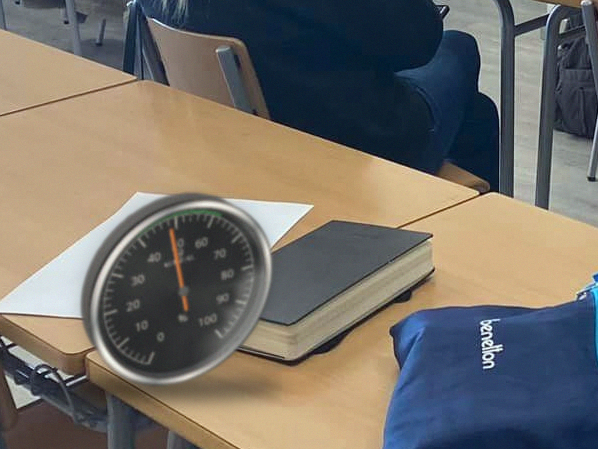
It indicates 48 %
